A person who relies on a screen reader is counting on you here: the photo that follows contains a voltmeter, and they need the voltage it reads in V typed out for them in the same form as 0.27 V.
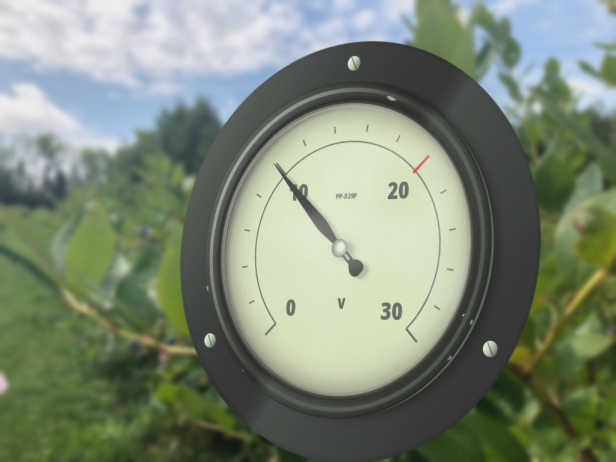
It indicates 10 V
